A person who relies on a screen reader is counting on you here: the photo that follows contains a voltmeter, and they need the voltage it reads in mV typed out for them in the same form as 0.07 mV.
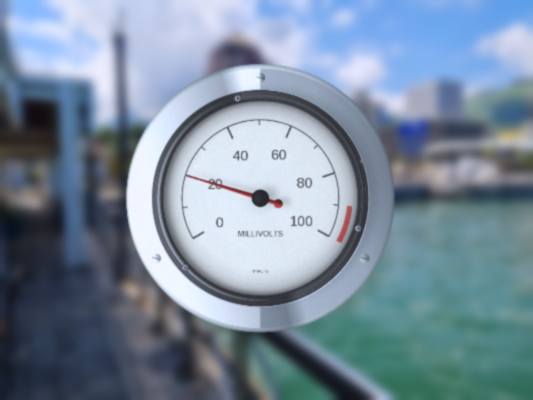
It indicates 20 mV
